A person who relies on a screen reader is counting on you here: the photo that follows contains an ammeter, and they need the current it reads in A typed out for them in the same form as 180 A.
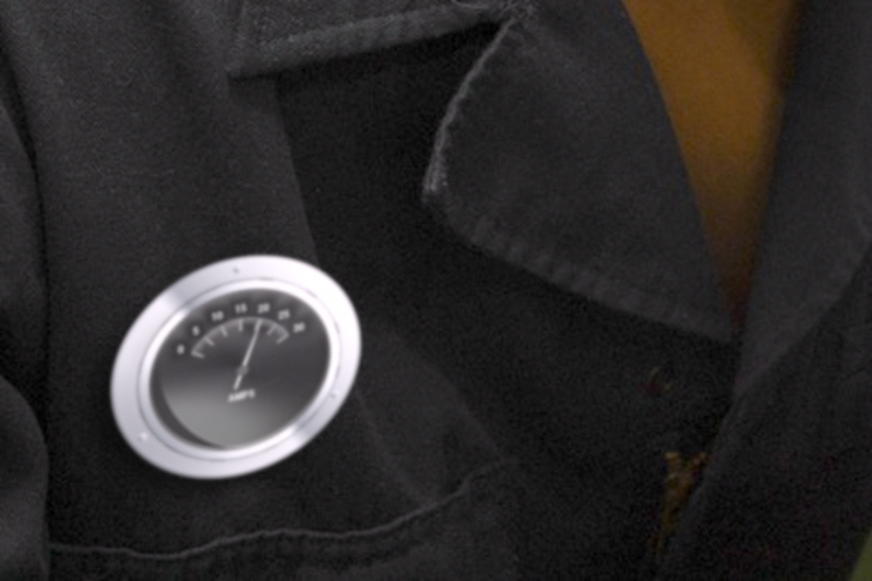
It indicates 20 A
